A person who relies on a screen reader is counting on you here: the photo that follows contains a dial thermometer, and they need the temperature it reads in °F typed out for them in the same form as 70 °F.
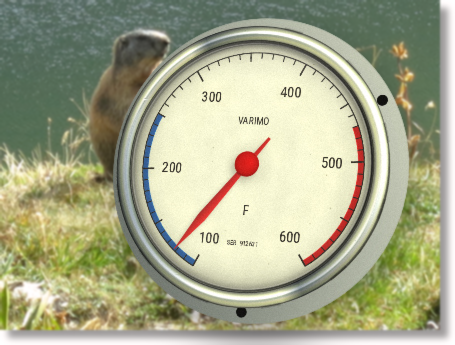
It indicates 120 °F
